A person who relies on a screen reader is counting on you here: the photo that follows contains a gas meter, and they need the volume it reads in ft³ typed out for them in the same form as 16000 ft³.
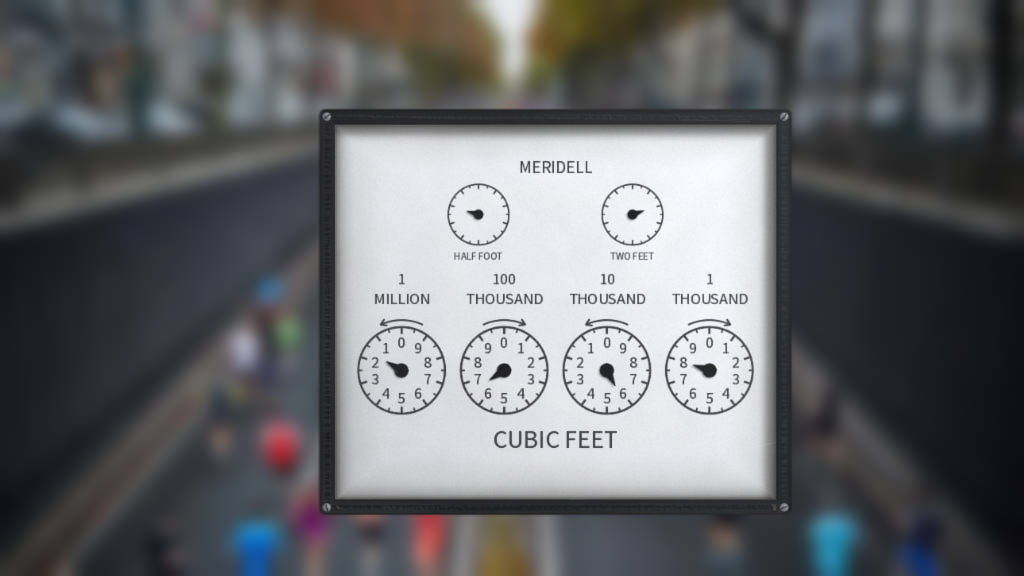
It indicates 165800 ft³
